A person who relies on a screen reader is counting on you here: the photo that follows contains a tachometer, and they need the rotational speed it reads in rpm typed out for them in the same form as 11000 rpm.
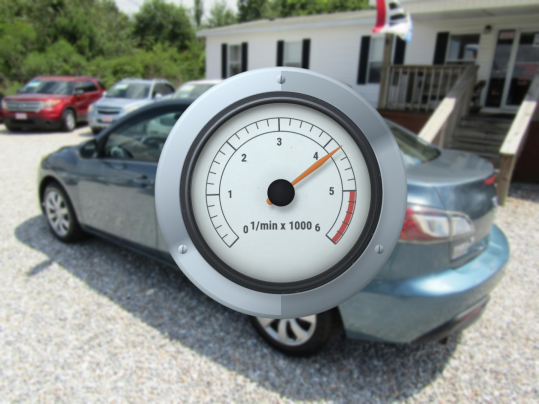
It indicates 4200 rpm
